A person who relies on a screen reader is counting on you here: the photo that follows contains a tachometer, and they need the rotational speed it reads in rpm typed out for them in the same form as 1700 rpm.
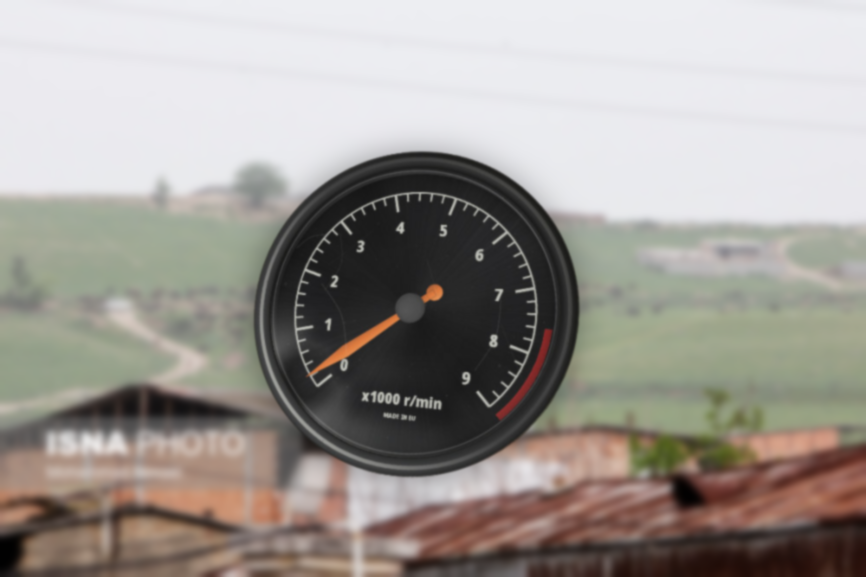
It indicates 200 rpm
